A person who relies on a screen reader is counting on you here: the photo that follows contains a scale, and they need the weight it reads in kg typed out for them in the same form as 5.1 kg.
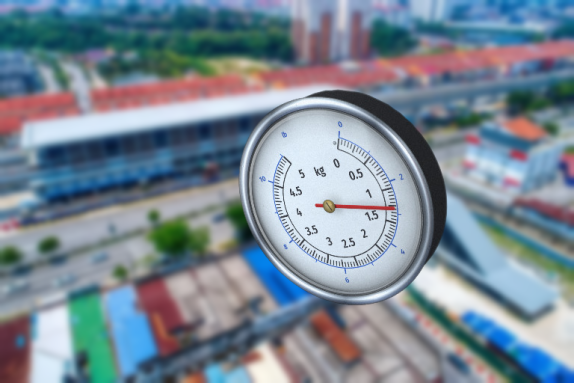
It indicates 1.25 kg
